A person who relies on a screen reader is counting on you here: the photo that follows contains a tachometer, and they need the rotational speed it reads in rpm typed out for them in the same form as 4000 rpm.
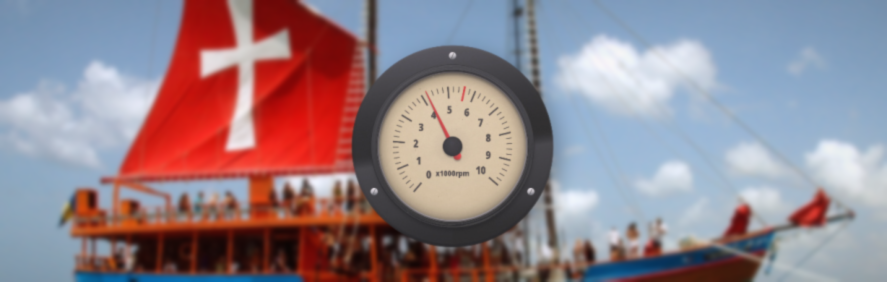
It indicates 4200 rpm
